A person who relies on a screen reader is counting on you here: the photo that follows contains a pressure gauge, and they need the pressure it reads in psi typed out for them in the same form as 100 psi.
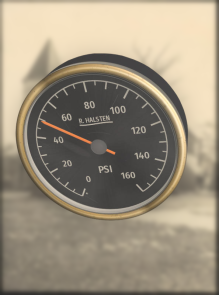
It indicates 50 psi
